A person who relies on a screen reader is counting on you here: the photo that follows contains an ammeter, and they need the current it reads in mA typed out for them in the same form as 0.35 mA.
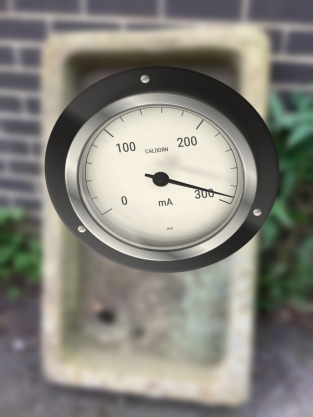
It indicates 290 mA
